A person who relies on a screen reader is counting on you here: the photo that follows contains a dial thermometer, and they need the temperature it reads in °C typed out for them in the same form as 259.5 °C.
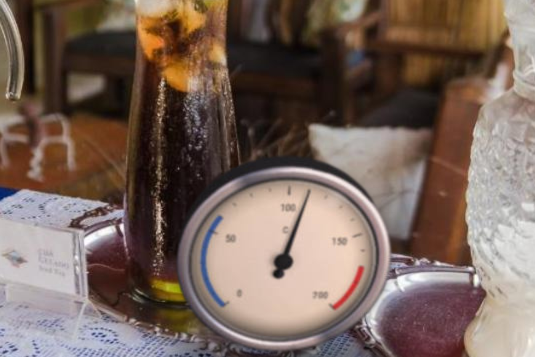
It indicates 110 °C
